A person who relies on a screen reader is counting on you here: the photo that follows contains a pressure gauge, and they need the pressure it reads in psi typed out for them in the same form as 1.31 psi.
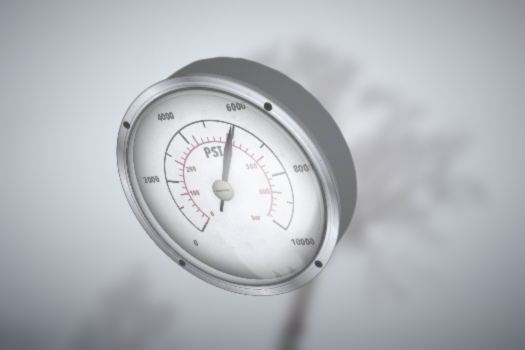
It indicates 6000 psi
